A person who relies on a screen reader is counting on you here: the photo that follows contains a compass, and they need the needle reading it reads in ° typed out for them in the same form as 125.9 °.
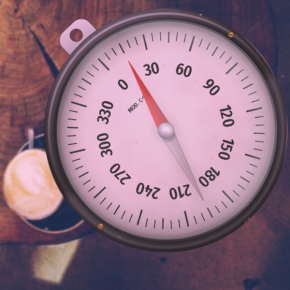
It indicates 15 °
